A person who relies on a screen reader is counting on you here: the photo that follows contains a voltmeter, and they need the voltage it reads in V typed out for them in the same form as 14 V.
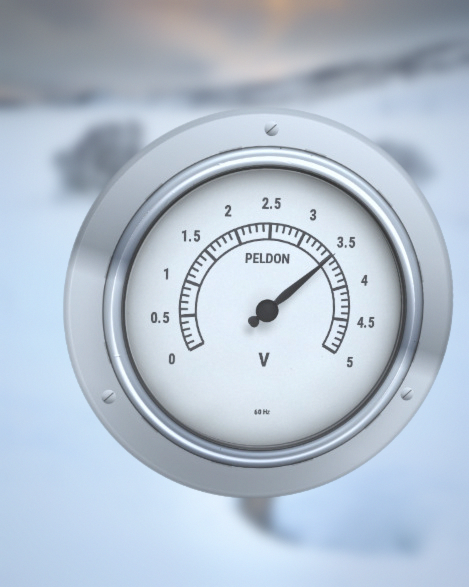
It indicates 3.5 V
